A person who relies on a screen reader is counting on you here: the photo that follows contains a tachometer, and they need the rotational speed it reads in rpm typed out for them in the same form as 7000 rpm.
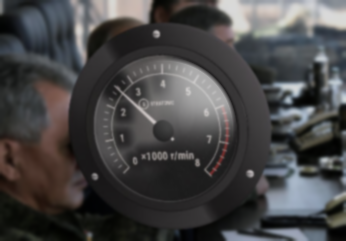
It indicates 2600 rpm
